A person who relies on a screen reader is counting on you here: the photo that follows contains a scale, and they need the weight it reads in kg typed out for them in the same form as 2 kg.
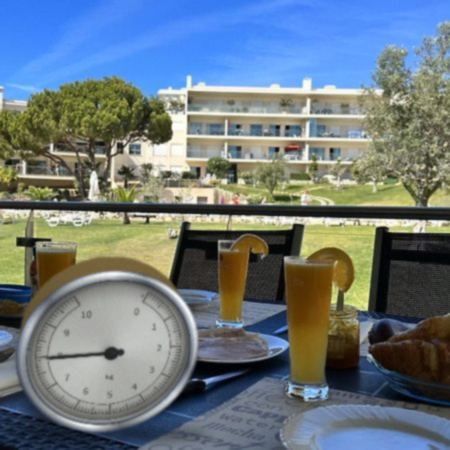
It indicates 8 kg
